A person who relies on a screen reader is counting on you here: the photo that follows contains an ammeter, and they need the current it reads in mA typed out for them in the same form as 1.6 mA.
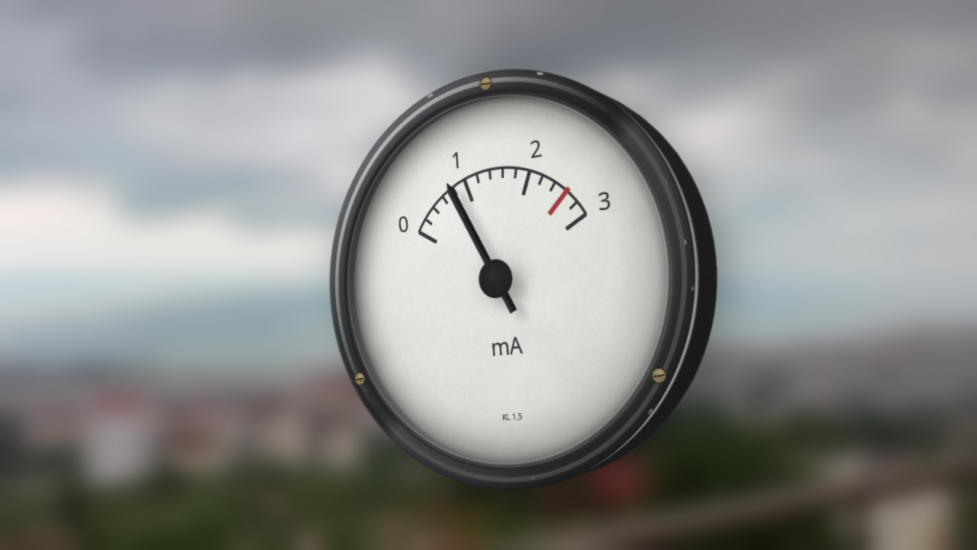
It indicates 0.8 mA
